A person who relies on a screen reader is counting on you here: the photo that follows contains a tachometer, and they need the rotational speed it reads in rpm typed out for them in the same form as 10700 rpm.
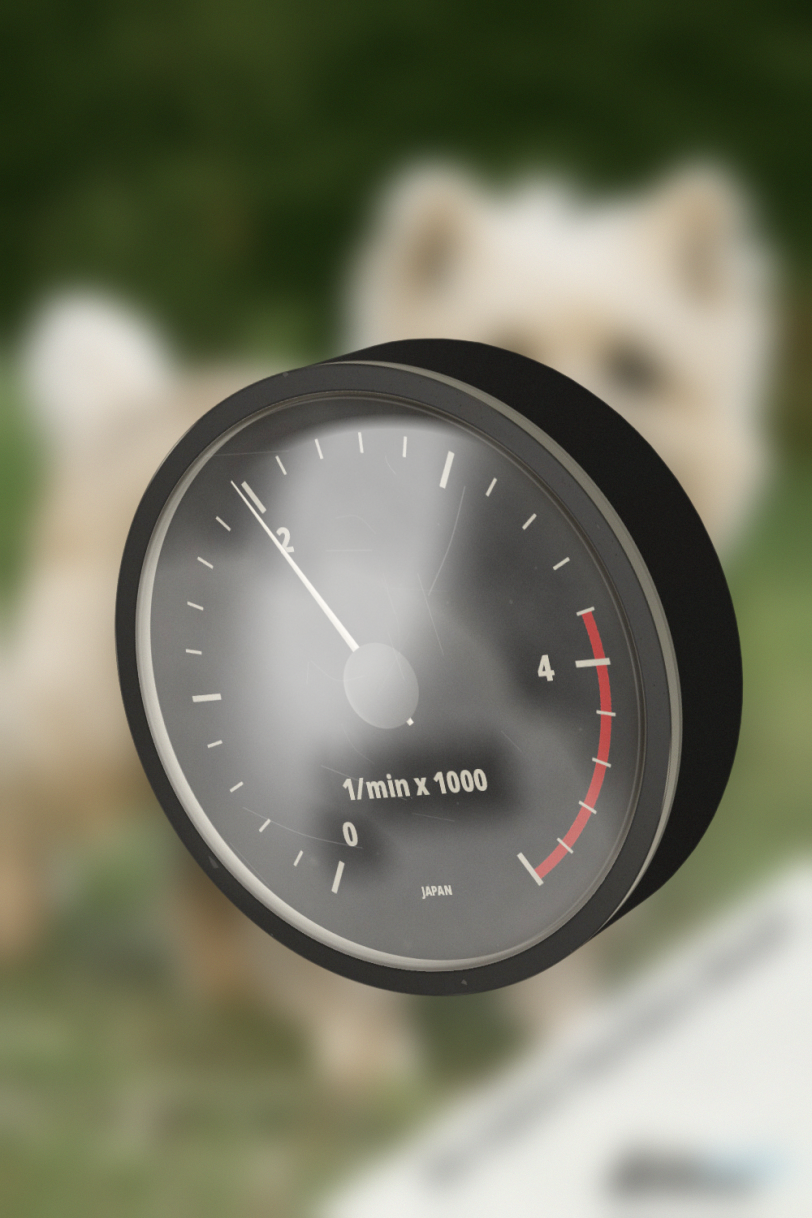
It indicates 2000 rpm
